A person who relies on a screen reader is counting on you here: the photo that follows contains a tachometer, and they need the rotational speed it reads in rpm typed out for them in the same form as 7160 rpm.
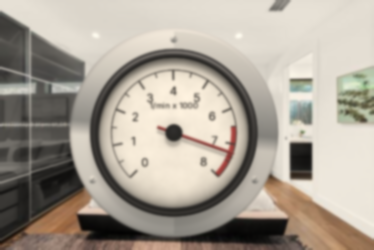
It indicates 7250 rpm
